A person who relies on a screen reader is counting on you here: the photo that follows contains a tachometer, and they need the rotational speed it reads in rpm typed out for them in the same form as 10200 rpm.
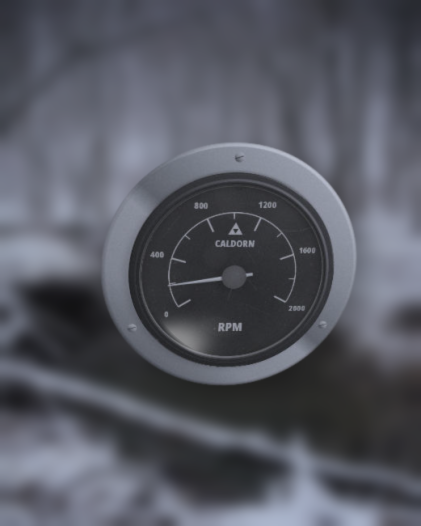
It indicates 200 rpm
